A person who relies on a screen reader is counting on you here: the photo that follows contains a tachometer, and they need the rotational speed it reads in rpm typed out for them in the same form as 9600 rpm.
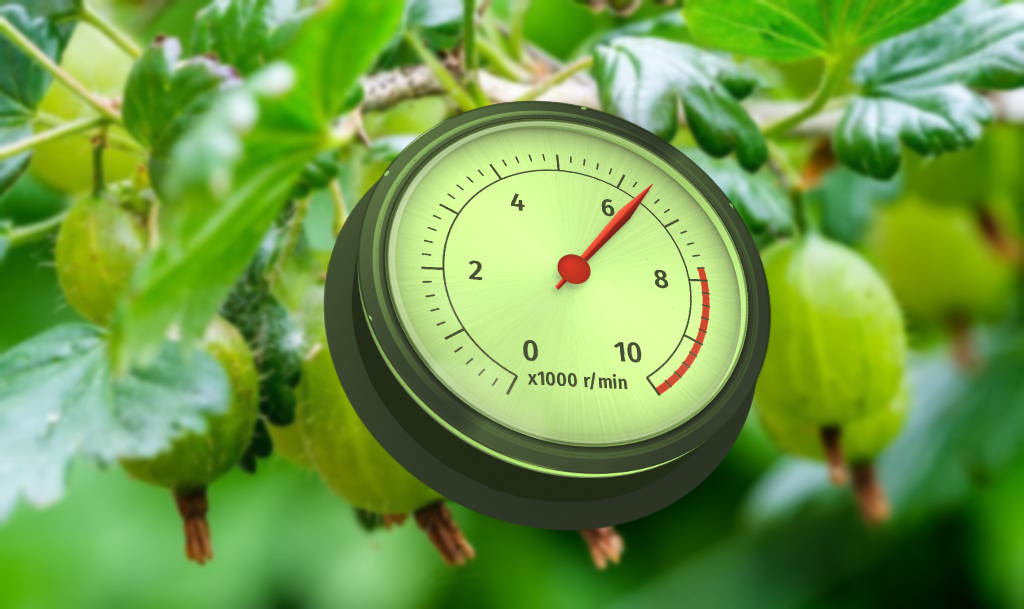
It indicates 6400 rpm
